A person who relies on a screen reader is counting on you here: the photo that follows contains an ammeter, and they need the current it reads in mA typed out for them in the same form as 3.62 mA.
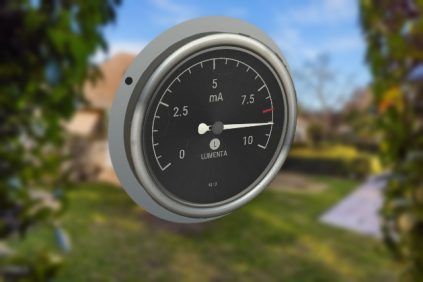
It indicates 9 mA
